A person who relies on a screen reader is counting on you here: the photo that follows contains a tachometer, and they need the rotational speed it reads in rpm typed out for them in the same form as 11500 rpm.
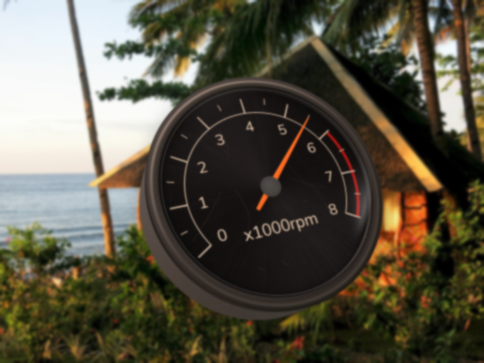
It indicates 5500 rpm
